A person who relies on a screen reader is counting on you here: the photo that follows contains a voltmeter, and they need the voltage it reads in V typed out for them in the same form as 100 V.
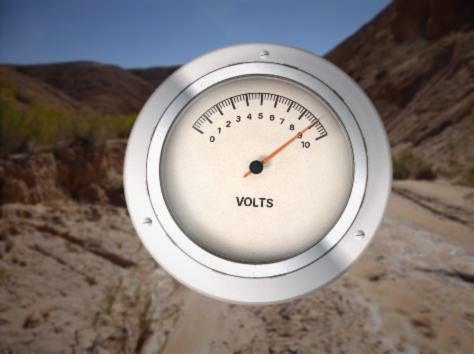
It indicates 9 V
